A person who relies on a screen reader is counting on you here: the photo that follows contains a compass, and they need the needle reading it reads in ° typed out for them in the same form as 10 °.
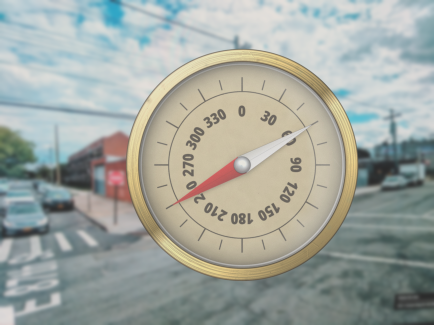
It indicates 240 °
